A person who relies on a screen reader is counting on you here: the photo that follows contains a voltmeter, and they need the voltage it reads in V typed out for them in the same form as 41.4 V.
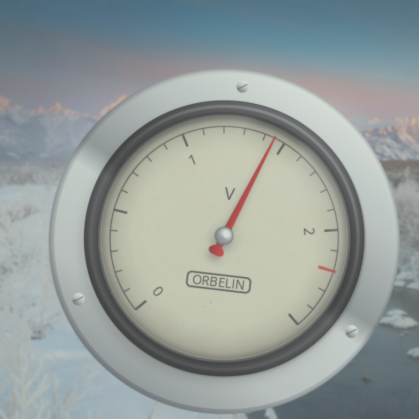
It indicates 1.45 V
